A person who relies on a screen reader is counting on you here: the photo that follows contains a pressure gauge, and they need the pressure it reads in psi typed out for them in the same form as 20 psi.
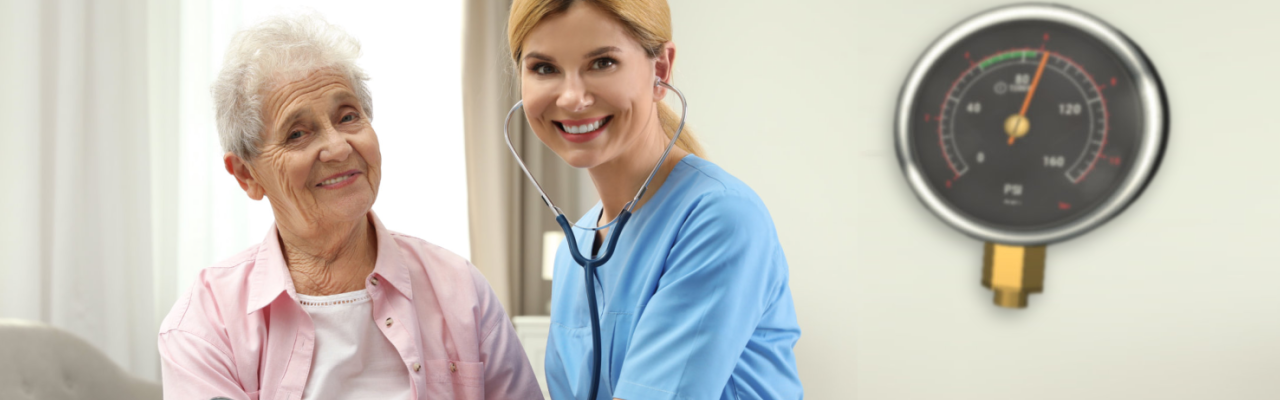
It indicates 90 psi
